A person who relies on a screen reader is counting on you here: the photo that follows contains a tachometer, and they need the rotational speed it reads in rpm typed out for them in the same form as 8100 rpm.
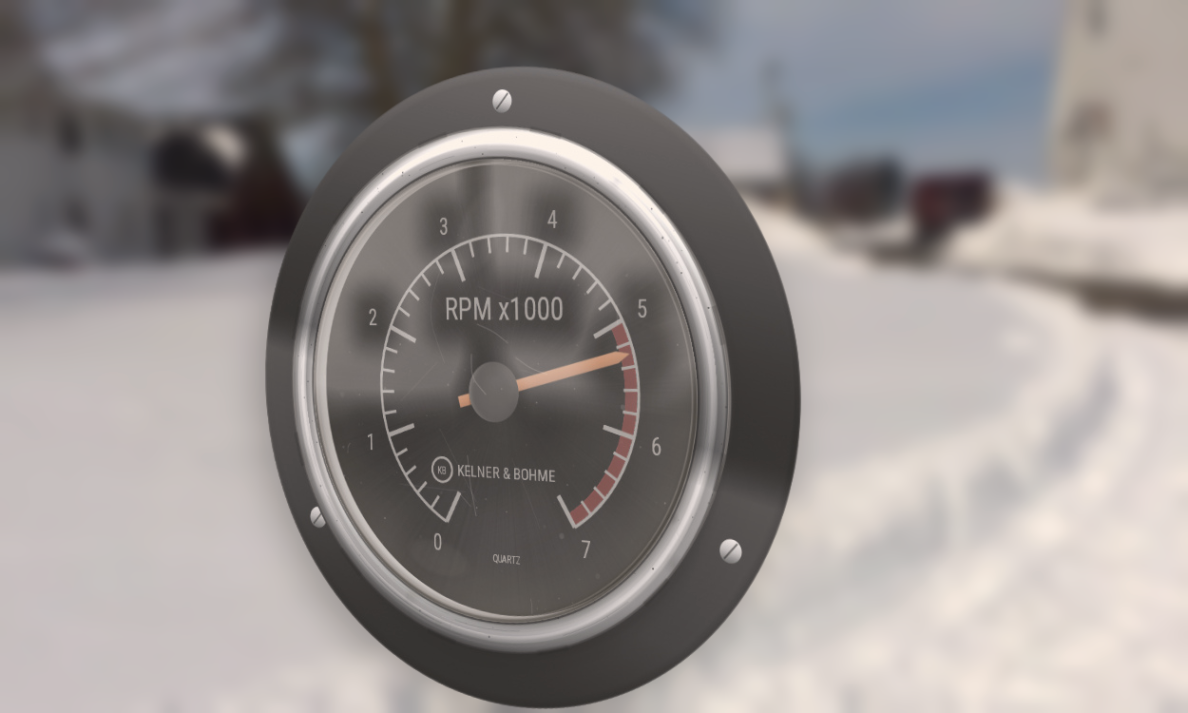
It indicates 5300 rpm
